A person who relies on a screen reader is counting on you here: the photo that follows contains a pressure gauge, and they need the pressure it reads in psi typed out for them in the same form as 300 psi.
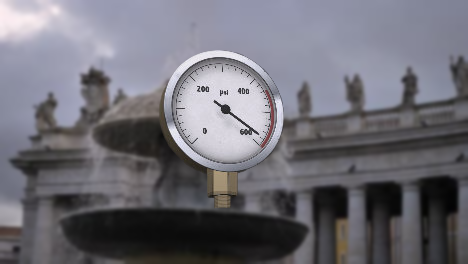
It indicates 580 psi
